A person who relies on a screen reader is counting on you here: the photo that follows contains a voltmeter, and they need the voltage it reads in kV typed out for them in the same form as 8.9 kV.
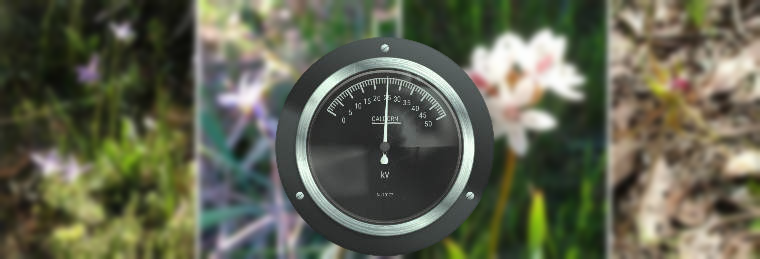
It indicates 25 kV
